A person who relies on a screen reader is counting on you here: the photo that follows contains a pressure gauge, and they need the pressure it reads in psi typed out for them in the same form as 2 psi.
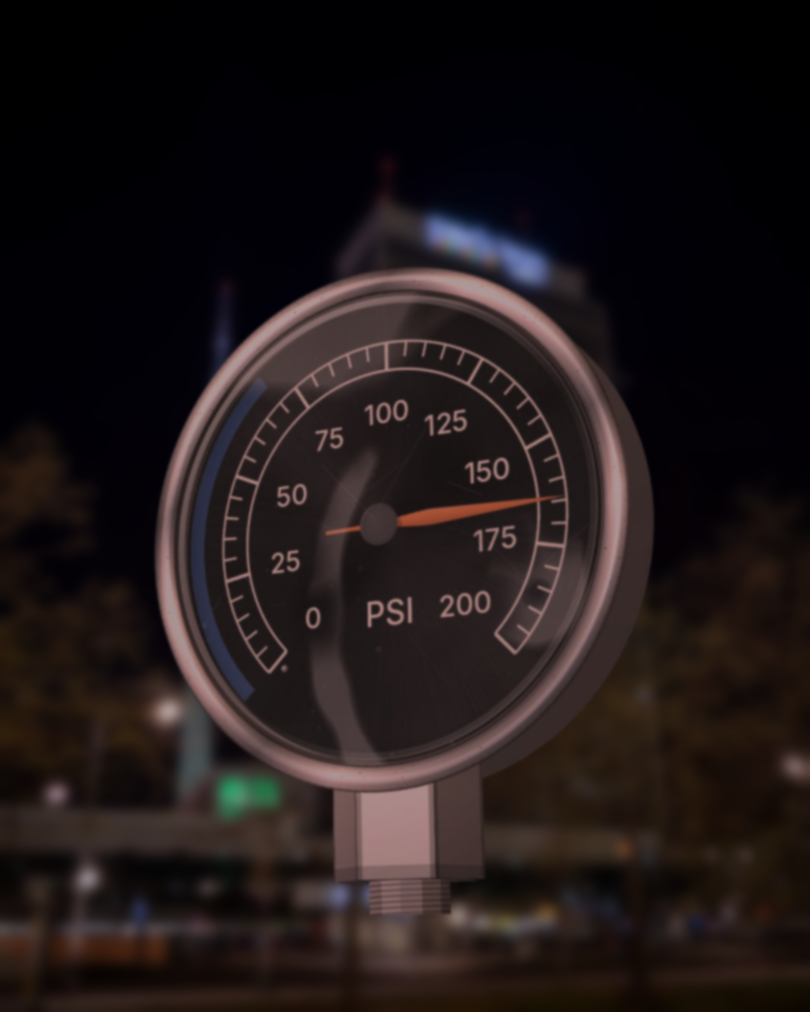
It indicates 165 psi
